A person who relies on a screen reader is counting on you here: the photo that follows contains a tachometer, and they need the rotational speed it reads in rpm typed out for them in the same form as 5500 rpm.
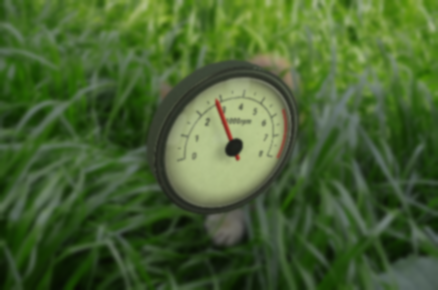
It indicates 2750 rpm
